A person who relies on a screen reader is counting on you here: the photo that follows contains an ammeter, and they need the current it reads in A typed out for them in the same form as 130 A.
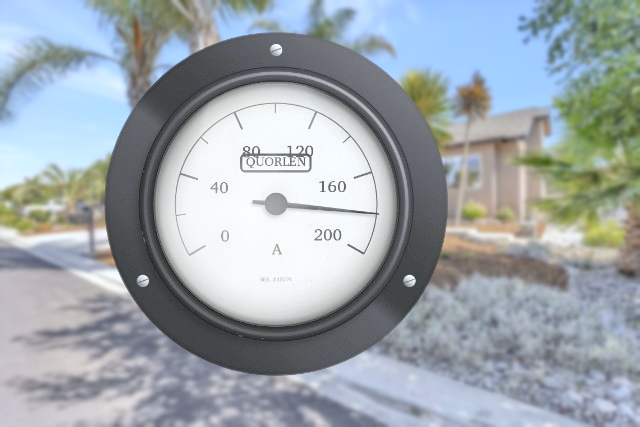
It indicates 180 A
